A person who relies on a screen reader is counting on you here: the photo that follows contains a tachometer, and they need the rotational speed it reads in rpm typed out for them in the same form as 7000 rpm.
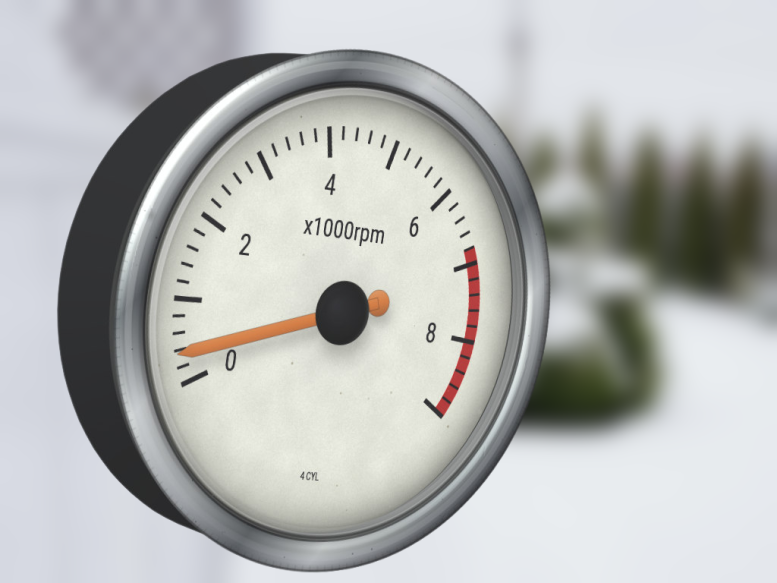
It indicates 400 rpm
